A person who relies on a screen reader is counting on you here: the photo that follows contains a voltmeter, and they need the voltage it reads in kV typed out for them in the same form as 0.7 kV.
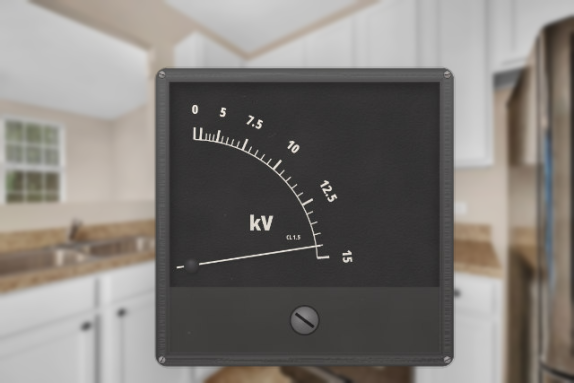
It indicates 14.5 kV
